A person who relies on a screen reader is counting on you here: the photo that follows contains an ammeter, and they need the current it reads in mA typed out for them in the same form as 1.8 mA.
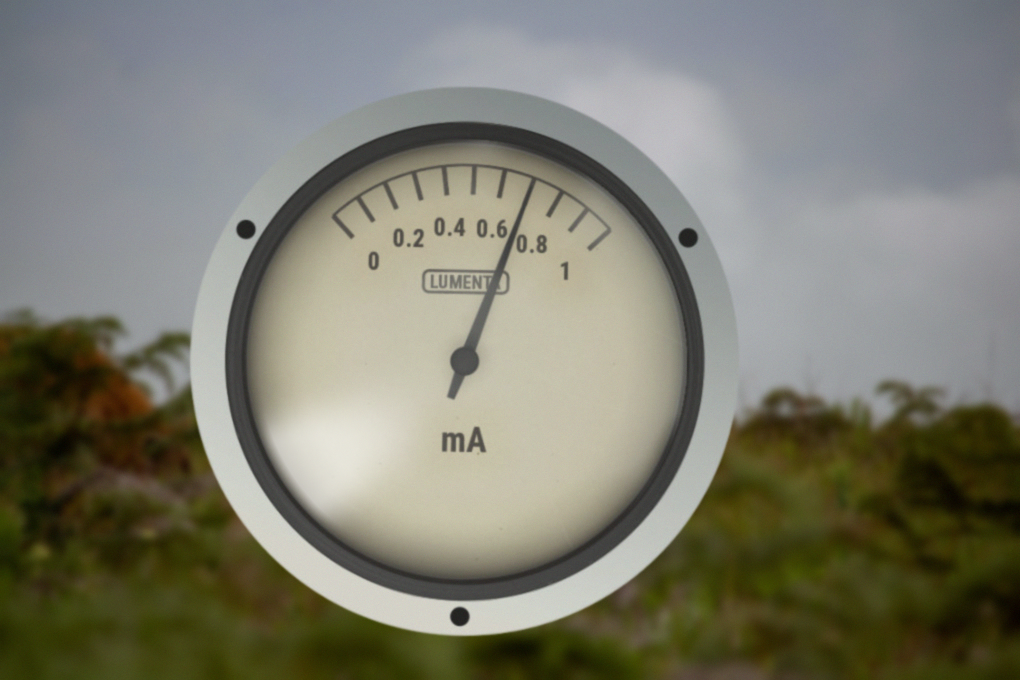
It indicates 0.7 mA
